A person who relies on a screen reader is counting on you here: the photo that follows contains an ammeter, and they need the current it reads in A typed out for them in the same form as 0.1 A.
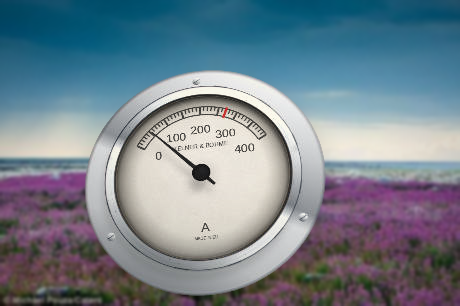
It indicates 50 A
